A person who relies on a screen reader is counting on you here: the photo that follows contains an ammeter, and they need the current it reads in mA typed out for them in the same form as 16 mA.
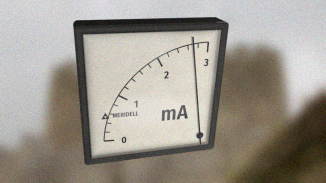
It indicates 2.7 mA
